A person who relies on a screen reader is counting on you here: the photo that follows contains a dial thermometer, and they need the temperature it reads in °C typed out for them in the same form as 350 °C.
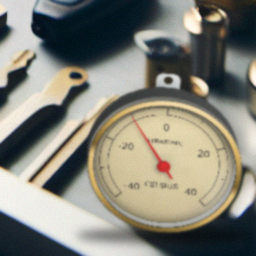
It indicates -10 °C
